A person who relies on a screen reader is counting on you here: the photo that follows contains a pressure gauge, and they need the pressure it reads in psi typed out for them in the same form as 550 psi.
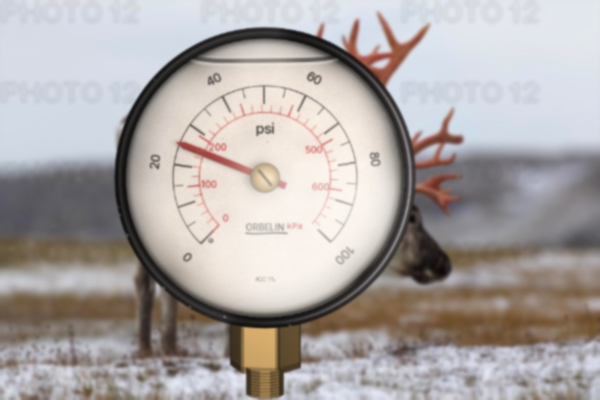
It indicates 25 psi
